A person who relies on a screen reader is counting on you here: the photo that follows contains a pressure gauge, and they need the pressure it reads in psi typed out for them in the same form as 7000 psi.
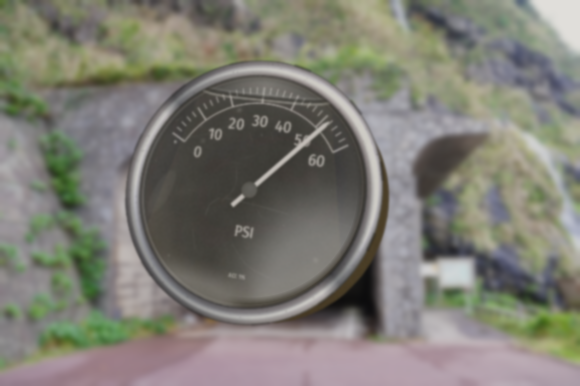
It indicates 52 psi
